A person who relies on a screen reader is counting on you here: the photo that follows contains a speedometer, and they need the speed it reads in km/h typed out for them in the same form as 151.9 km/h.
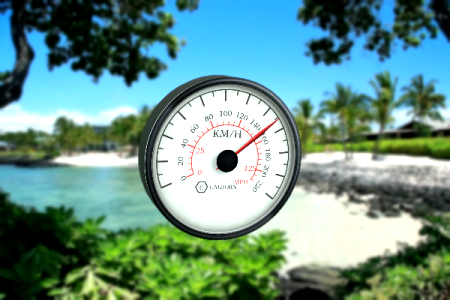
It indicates 150 km/h
